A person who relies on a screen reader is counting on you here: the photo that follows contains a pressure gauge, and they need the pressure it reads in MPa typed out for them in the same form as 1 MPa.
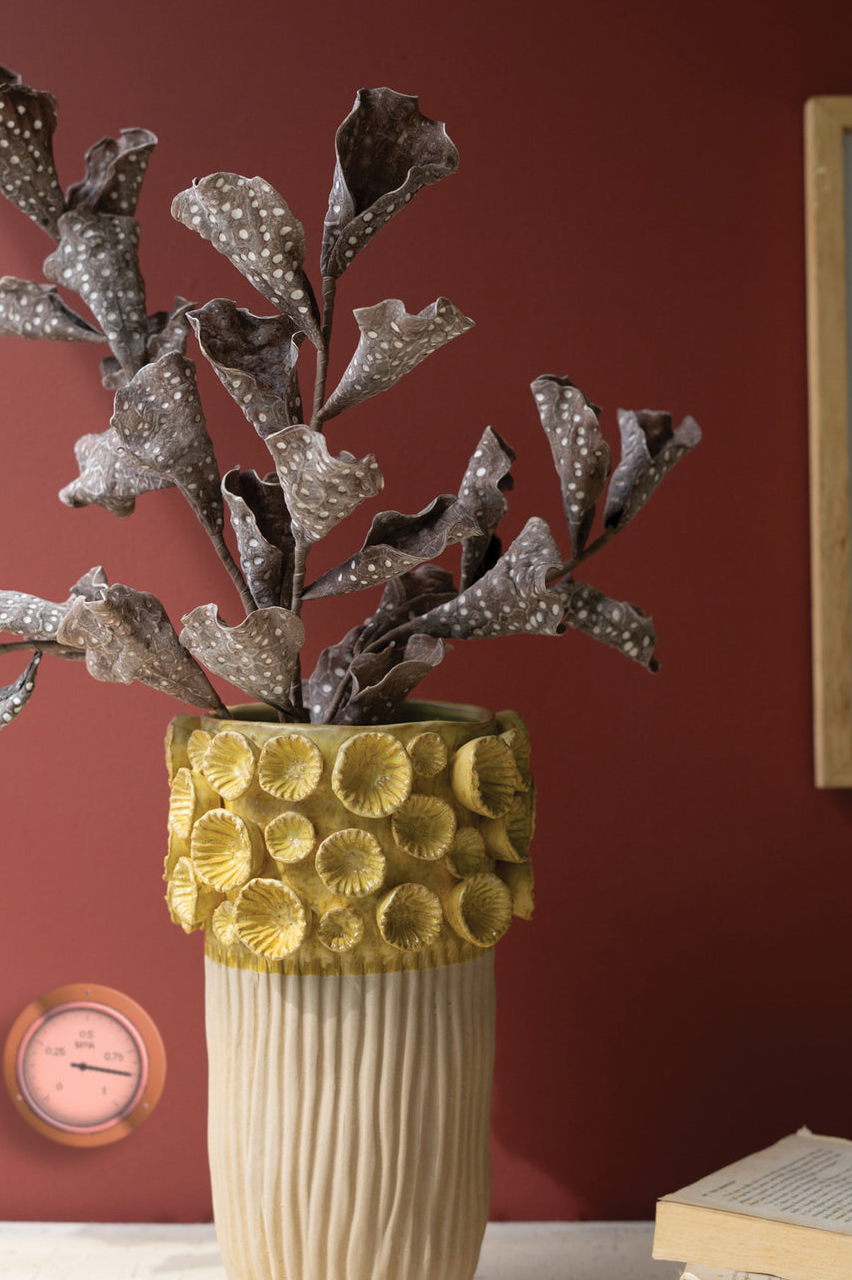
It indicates 0.85 MPa
